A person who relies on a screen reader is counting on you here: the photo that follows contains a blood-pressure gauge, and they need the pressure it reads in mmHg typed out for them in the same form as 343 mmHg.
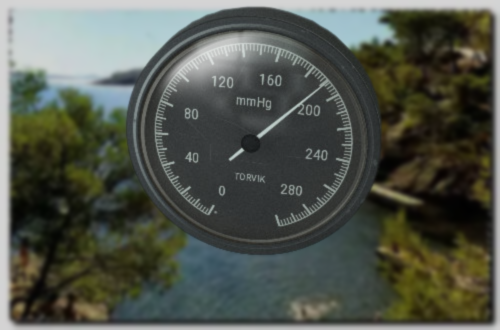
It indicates 190 mmHg
